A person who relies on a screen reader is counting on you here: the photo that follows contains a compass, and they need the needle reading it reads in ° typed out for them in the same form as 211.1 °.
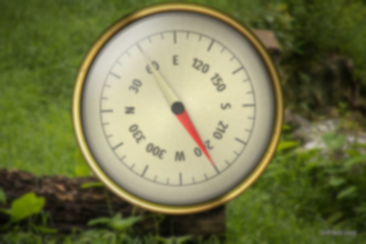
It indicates 240 °
